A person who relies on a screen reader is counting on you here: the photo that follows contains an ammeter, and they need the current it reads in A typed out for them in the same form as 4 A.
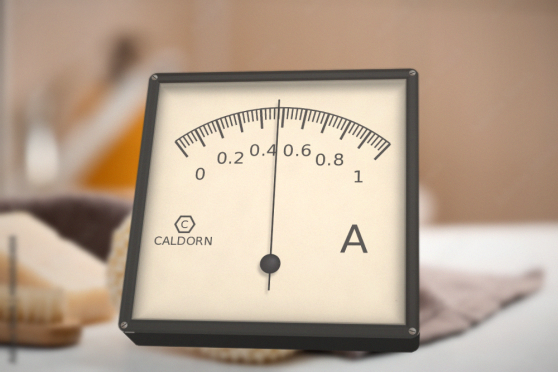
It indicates 0.48 A
